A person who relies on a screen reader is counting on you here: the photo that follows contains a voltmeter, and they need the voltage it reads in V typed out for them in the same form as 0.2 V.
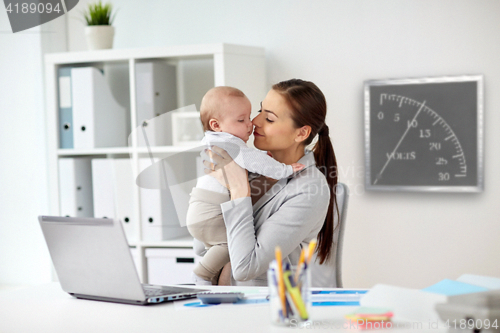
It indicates 10 V
